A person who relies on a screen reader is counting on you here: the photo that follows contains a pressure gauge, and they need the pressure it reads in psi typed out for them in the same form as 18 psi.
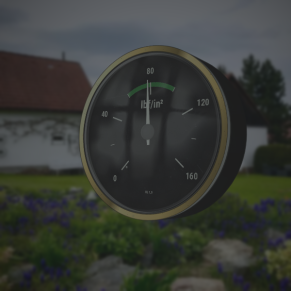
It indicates 80 psi
